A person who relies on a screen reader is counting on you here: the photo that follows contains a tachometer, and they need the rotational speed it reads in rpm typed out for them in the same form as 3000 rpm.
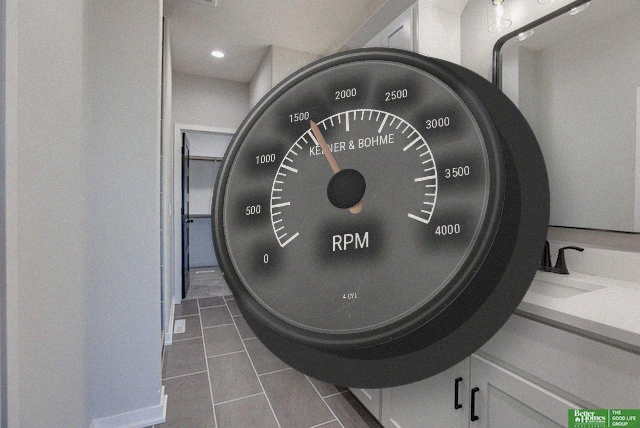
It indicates 1600 rpm
